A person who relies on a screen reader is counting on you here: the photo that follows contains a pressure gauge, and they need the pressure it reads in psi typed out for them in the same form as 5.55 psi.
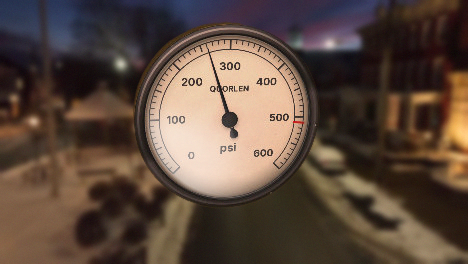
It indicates 260 psi
